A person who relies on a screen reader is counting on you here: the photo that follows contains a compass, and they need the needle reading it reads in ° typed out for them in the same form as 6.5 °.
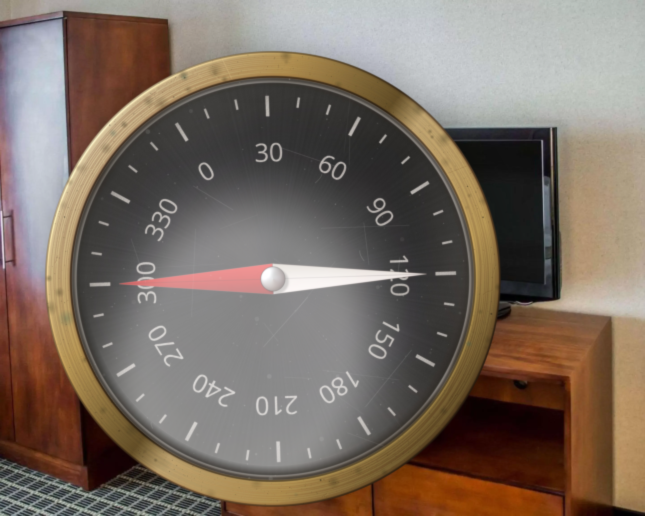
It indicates 300 °
